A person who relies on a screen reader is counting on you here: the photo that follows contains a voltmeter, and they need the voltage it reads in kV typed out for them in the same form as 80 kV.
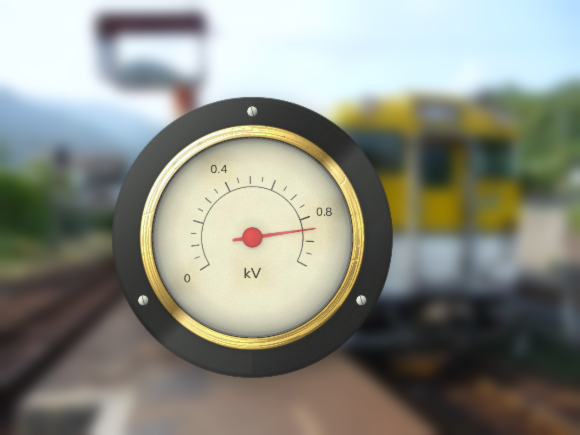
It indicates 0.85 kV
